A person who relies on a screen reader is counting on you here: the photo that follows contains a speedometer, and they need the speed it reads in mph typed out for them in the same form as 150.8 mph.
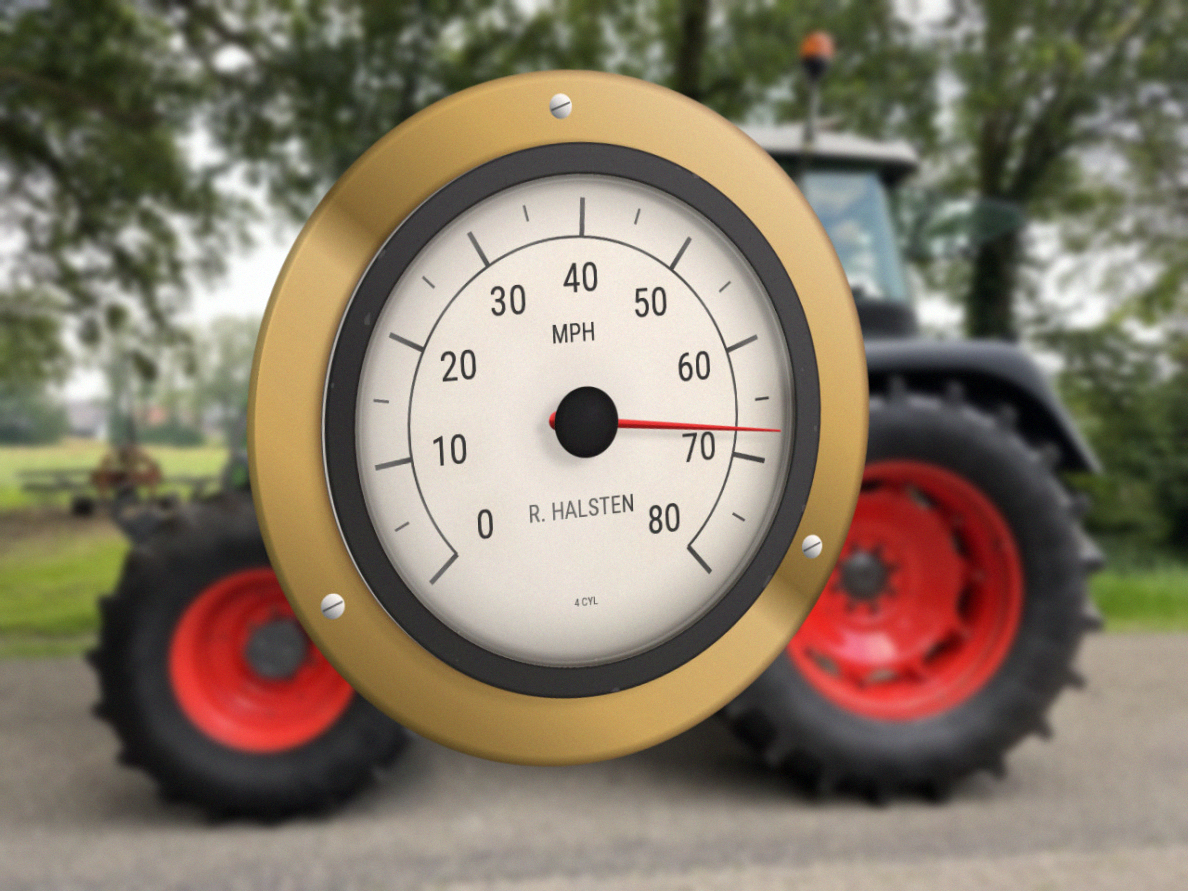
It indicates 67.5 mph
